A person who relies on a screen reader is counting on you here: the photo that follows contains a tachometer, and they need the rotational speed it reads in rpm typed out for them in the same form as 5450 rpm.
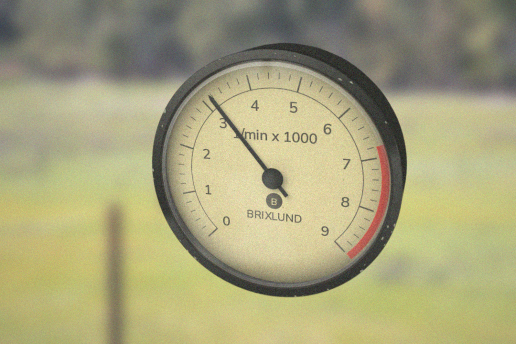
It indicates 3200 rpm
